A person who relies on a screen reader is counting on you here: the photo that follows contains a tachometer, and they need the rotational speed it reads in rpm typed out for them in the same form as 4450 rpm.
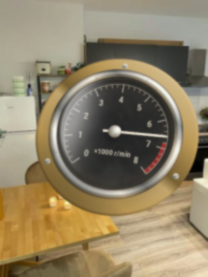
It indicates 6600 rpm
